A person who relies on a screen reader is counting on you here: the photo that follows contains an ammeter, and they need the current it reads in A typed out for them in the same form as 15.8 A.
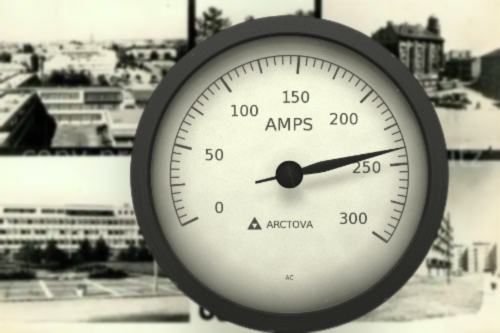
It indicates 240 A
